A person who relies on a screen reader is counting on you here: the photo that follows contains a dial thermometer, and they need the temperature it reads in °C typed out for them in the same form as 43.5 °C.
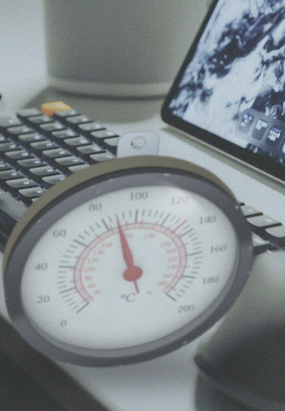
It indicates 88 °C
